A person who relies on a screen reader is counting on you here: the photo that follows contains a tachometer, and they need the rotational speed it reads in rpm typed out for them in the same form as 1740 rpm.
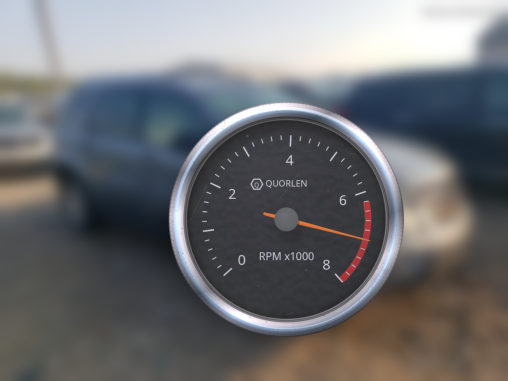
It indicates 7000 rpm
